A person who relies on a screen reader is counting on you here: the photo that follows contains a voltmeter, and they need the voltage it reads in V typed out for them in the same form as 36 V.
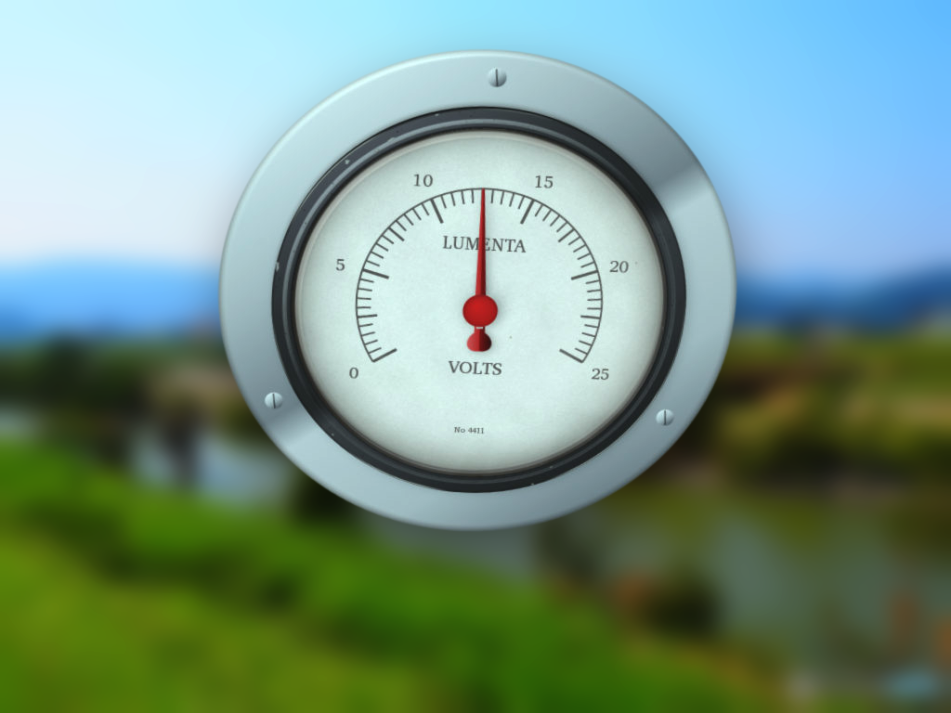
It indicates 12.5 V
